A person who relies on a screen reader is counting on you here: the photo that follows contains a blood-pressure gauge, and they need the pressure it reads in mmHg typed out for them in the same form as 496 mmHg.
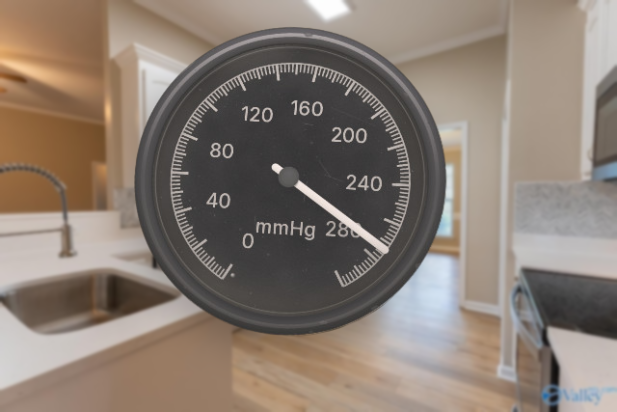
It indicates 274 mmHg
